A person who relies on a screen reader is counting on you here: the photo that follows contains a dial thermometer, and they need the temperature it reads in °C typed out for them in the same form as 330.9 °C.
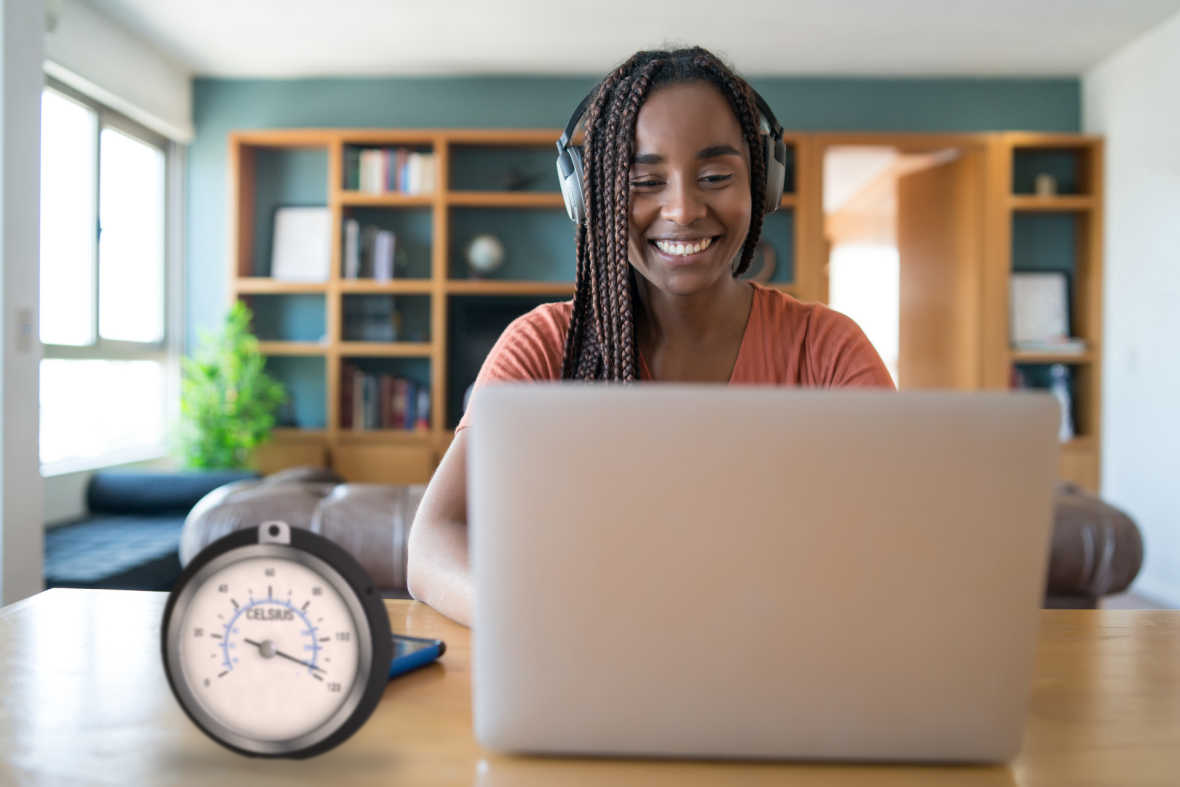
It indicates 115 °C
